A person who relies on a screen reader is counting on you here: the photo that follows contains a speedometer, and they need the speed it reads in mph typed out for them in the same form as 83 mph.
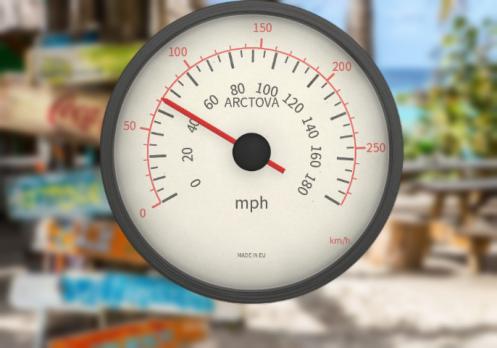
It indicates 45 mph
